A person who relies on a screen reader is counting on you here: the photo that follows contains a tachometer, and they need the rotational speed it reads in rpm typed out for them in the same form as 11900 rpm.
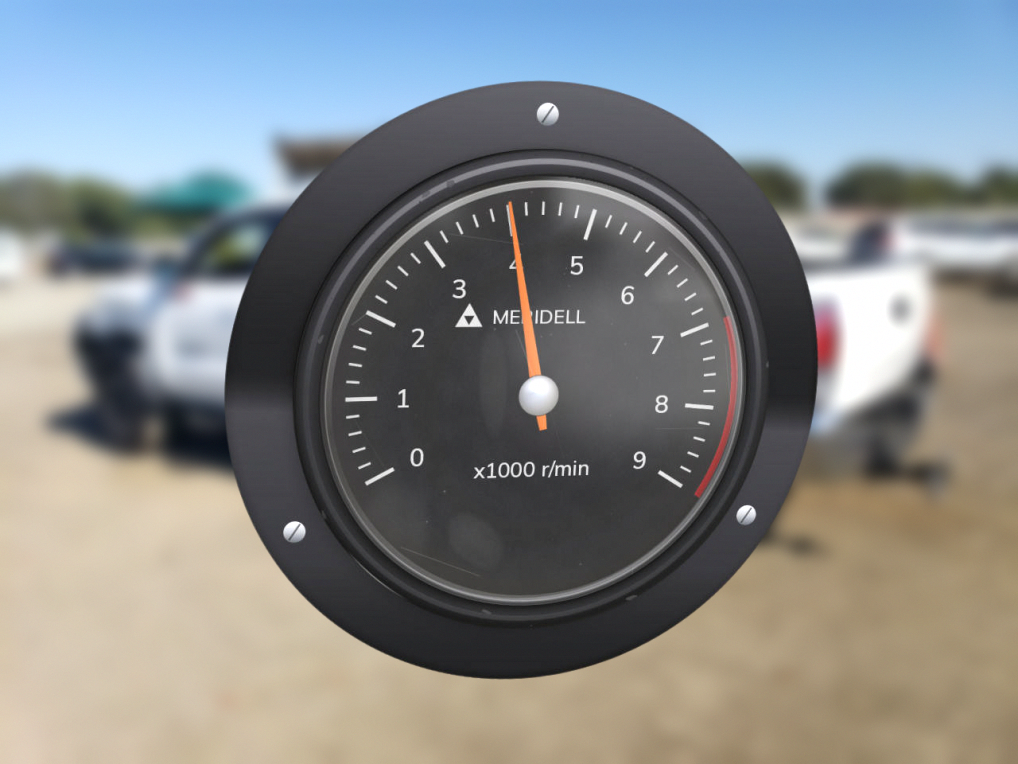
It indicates 4000 rpm
